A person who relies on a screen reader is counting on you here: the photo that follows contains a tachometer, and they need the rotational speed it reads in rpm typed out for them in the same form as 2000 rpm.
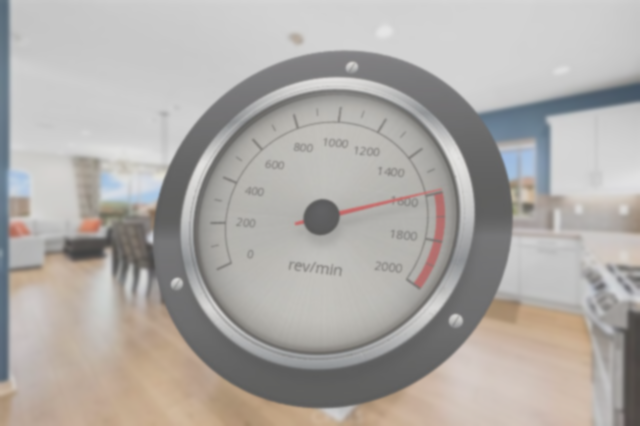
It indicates 1600 rpm
